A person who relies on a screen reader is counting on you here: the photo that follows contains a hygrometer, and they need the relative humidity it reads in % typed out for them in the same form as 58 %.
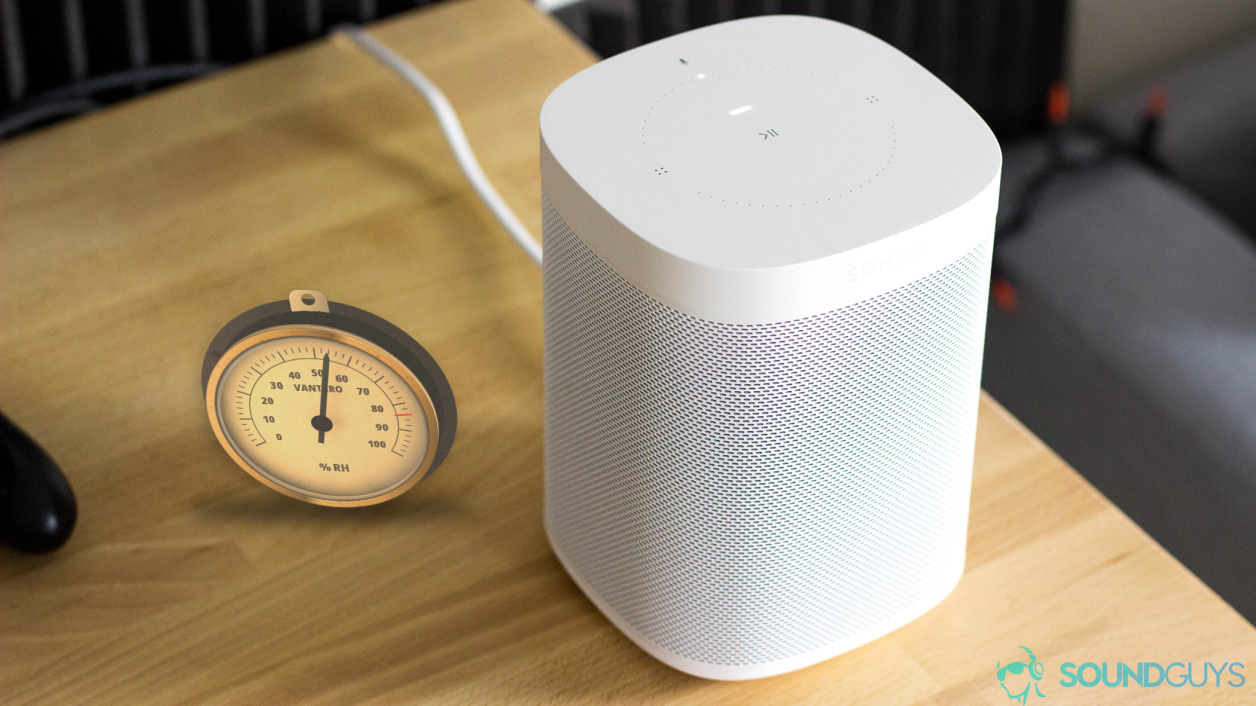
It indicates 54 %
